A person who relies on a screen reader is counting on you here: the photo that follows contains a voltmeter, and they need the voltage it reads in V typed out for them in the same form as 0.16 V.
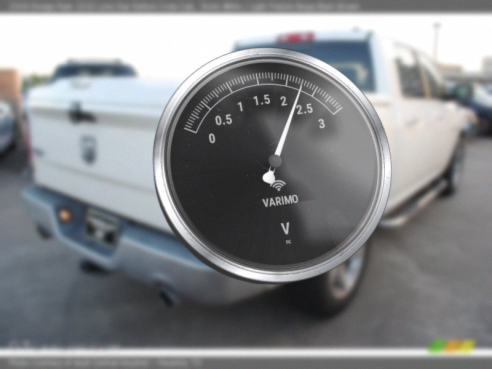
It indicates 2.25 V
